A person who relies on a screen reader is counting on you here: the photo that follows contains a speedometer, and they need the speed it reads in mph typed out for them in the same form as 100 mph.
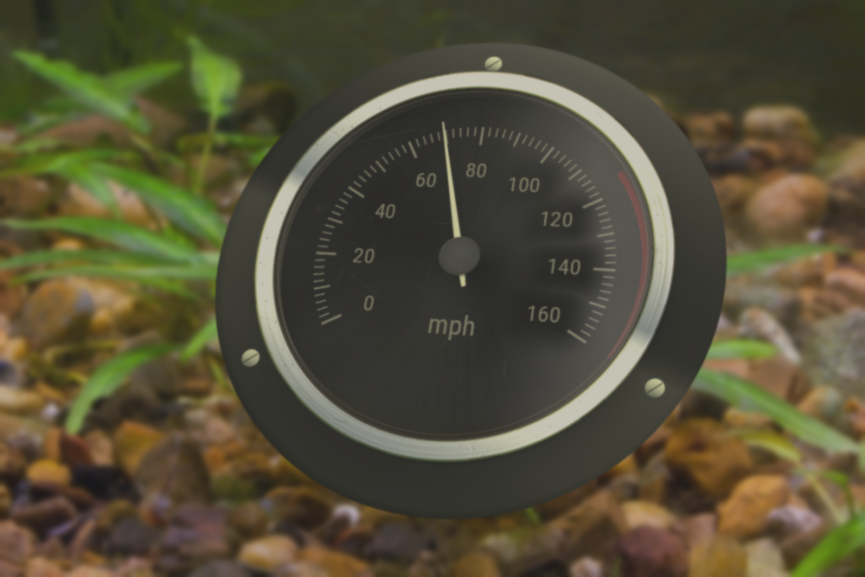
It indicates 70 mph
